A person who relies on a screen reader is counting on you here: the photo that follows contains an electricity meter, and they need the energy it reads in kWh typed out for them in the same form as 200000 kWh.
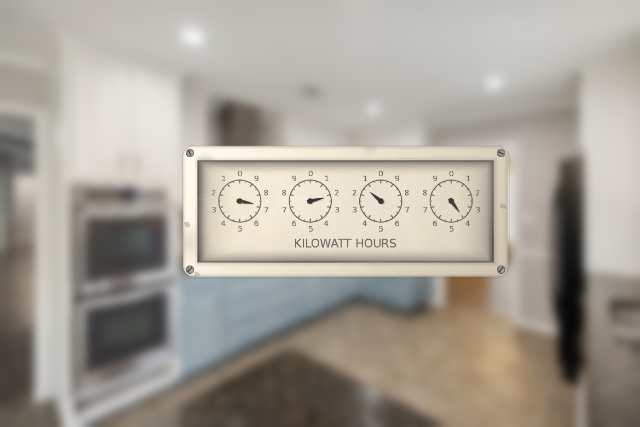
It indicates 7214 kWh
